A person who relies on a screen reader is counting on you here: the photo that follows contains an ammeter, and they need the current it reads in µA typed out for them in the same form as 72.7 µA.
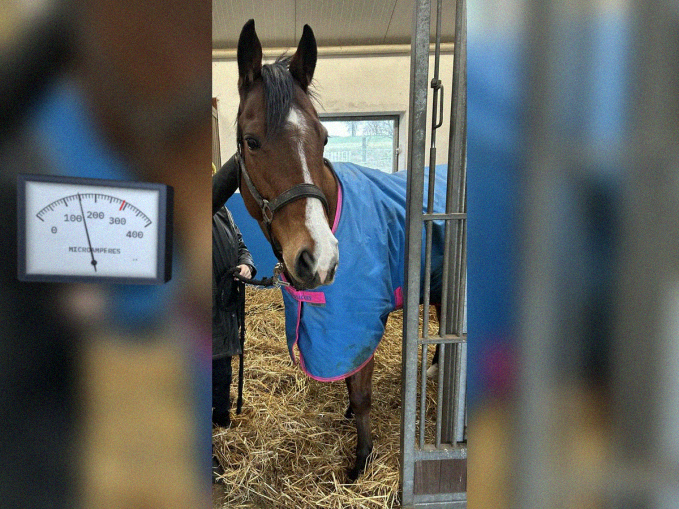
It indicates 150 µA
